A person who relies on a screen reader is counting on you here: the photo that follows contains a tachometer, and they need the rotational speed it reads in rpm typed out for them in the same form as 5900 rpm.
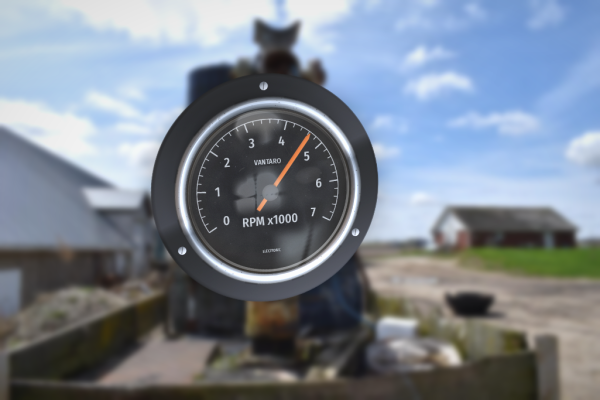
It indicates 4600 rpm
